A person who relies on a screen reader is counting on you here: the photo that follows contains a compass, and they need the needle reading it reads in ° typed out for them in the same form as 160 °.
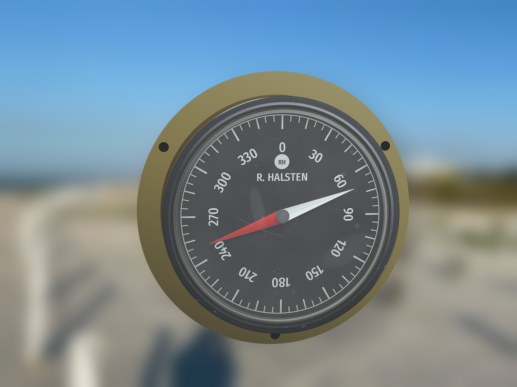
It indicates 250 °
